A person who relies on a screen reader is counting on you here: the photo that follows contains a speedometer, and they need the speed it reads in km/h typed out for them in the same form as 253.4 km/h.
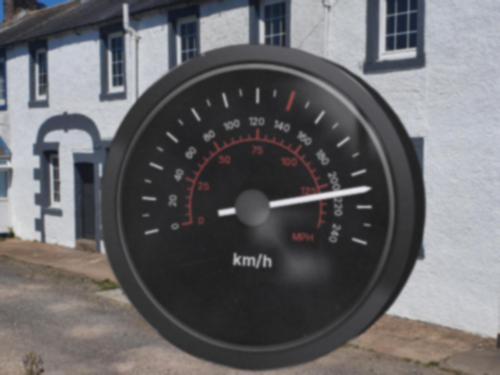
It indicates 210 km/h
